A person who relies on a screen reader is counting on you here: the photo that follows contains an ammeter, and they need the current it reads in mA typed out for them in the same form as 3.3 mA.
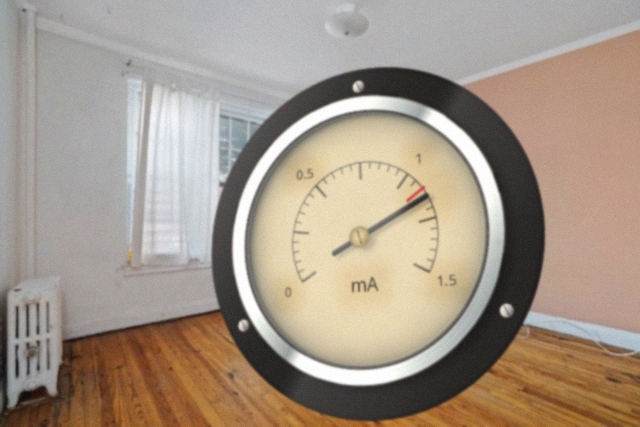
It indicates 1.15 mA
